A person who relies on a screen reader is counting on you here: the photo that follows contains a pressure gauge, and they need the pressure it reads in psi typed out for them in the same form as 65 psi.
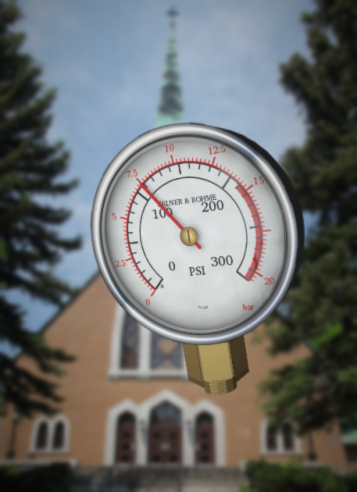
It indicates 110 psi
